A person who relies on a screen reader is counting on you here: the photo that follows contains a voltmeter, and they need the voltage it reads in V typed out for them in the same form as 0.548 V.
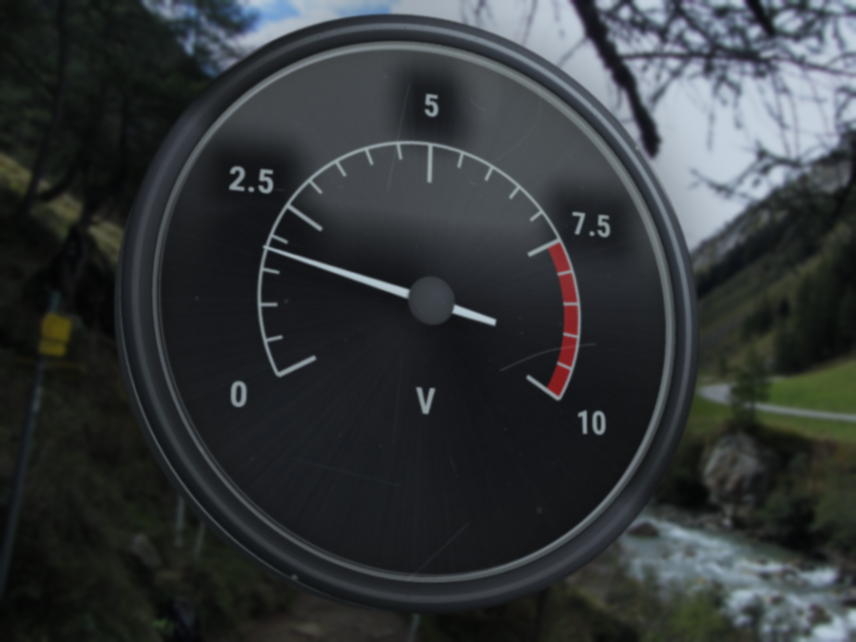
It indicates 1.75 V
